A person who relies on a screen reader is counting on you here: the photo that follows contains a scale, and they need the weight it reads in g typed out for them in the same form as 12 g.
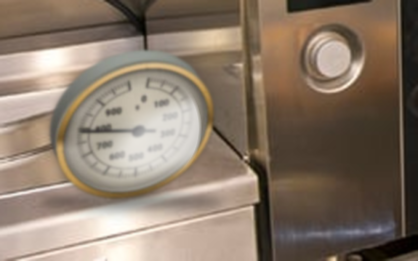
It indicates 800 g
